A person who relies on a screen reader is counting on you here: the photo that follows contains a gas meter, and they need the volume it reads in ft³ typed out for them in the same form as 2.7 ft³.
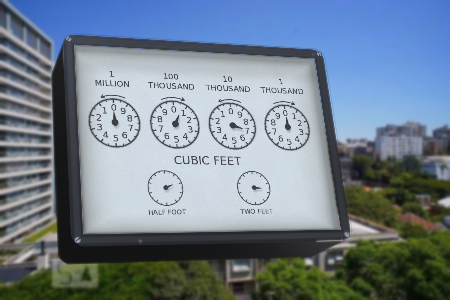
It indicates 7000 ft³
